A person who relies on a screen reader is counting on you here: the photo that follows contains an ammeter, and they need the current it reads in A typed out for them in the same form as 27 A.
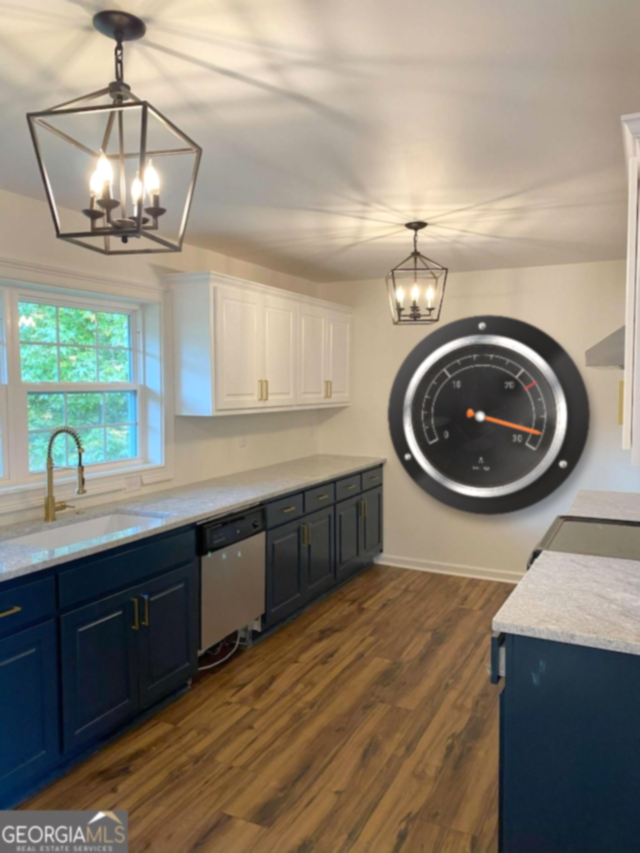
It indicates 28 A
